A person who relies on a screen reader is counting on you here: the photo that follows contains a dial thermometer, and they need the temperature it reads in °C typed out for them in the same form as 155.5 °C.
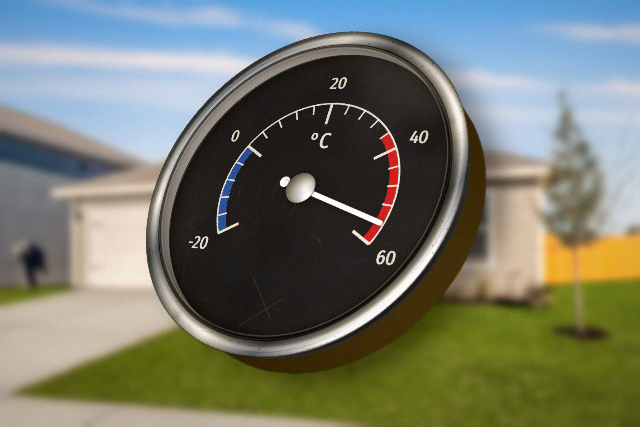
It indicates 56 °C
